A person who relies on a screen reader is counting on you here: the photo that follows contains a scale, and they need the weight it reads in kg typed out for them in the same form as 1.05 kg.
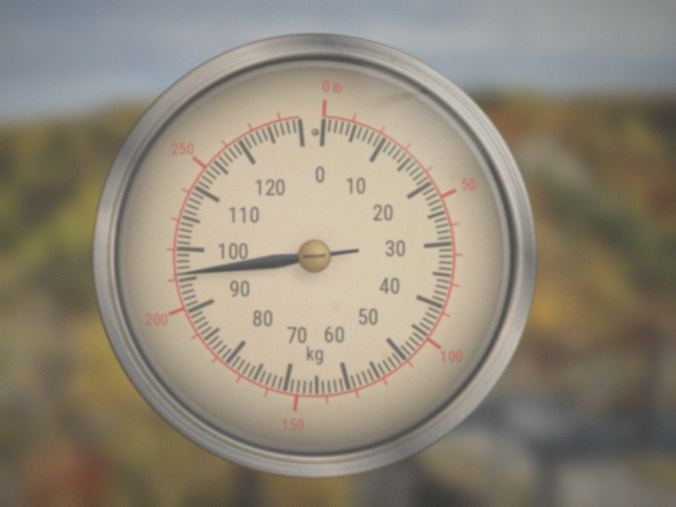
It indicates 96 kg
